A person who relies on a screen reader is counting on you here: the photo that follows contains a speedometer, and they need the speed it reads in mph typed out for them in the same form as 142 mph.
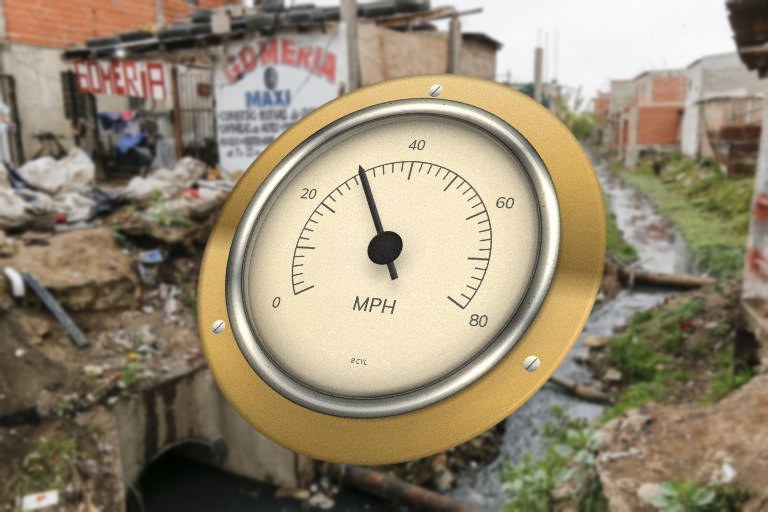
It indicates 30 mph
